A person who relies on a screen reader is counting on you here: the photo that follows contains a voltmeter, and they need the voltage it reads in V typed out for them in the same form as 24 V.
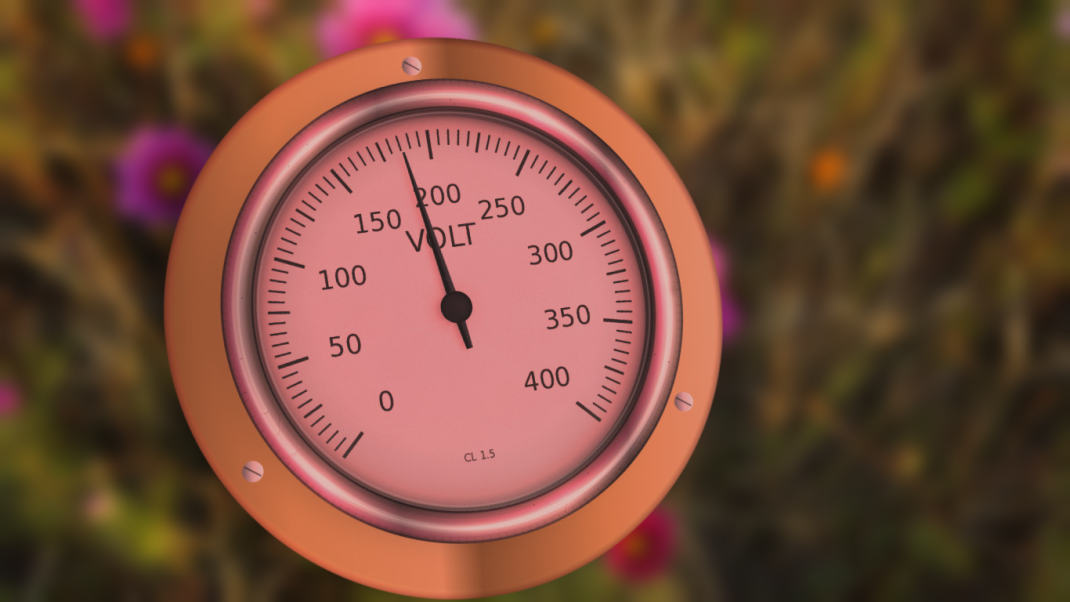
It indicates 185 V
